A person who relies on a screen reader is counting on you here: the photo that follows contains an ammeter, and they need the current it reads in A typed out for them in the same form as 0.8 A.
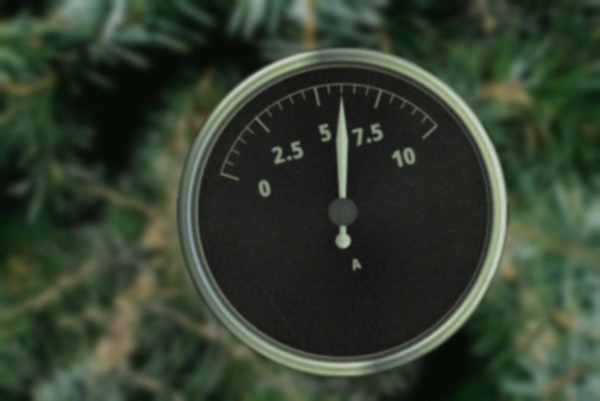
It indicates 6 A
